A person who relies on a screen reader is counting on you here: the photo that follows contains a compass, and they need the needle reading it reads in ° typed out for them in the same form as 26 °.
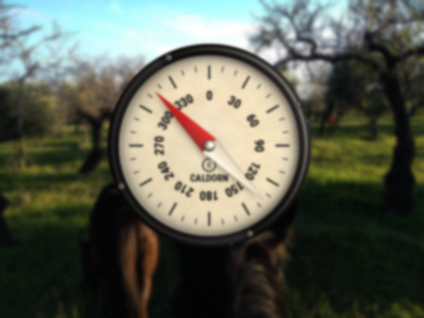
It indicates 315 °
